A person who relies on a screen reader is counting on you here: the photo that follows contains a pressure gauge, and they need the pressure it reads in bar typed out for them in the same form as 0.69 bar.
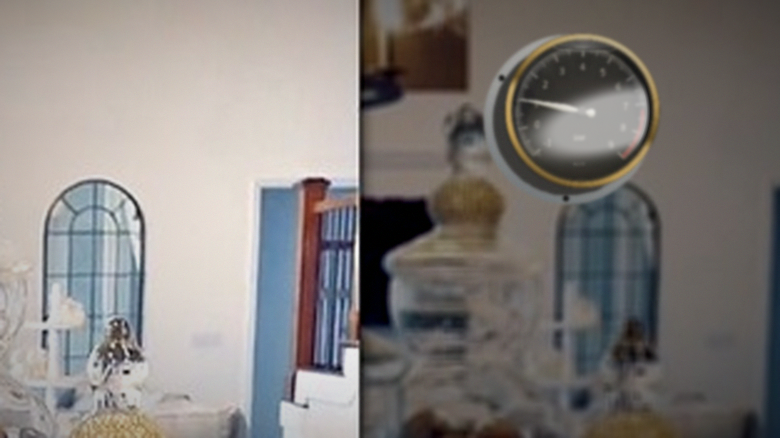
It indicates 1 bar
